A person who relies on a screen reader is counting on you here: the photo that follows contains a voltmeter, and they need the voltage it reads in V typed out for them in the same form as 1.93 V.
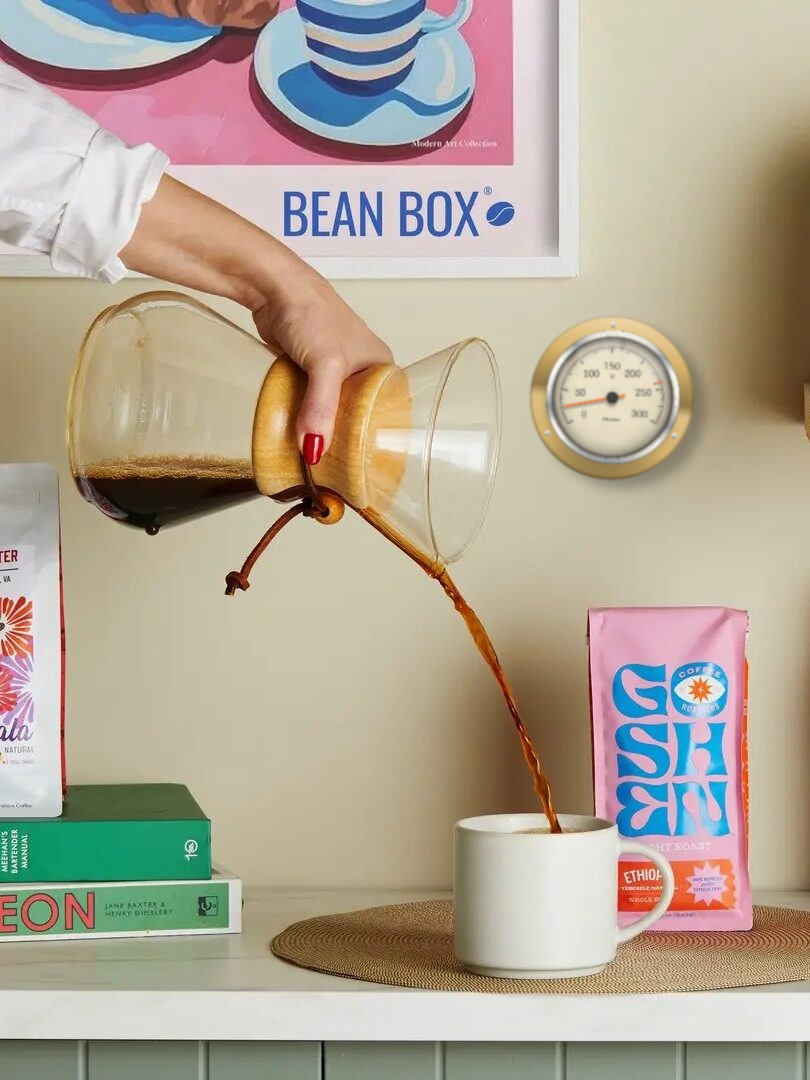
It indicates 25 V
